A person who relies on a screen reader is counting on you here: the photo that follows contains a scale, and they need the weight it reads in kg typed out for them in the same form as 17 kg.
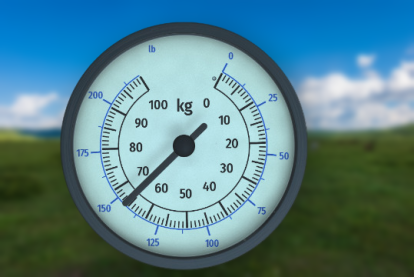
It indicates 66 kg
